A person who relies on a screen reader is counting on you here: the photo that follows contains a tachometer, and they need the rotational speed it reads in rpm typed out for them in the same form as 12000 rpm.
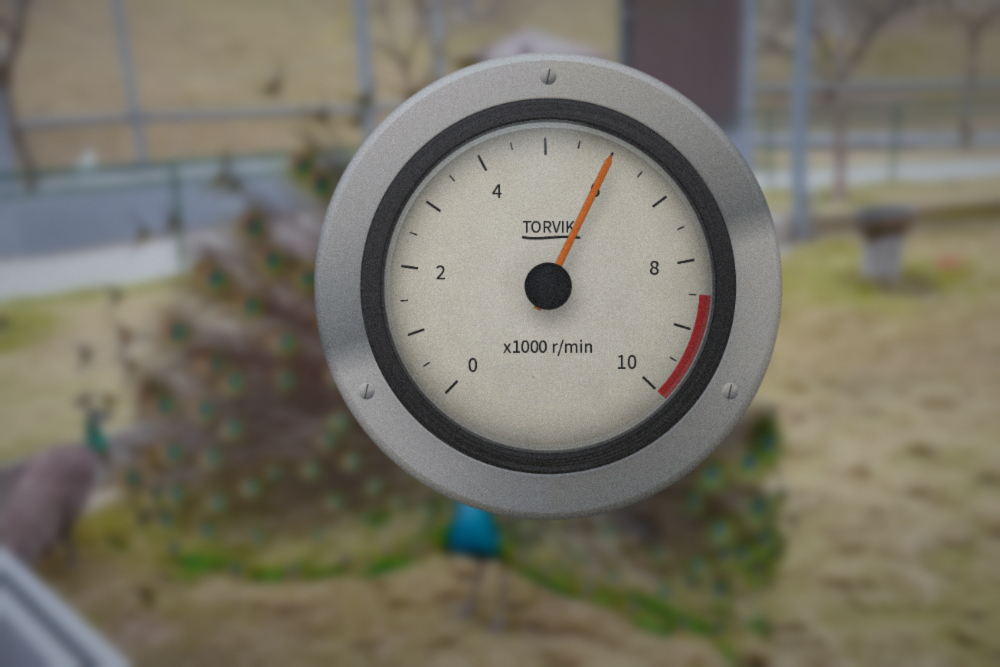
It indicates 6000 rpm
